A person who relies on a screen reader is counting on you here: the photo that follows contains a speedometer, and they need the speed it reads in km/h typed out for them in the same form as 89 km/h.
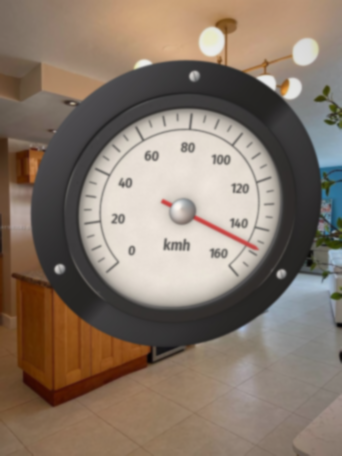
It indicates 147.5 km/h
